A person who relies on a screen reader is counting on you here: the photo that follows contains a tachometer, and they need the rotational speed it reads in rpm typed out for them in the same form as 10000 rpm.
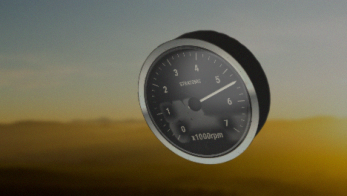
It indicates 5400 rpm
